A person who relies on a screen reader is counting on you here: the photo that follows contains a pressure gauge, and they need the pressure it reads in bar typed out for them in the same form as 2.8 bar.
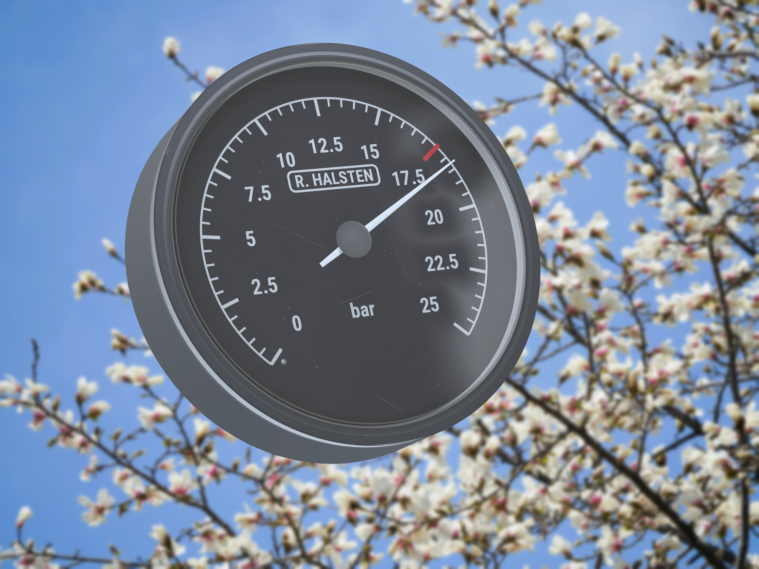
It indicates 18.25 bar
